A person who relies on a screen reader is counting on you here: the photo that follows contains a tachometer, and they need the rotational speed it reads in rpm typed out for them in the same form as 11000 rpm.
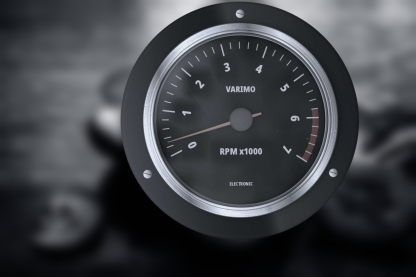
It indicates 300 rpm
